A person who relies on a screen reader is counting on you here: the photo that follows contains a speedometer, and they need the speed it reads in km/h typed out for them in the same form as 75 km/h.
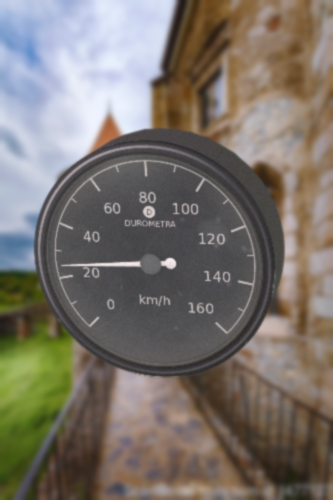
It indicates 25 km/h
